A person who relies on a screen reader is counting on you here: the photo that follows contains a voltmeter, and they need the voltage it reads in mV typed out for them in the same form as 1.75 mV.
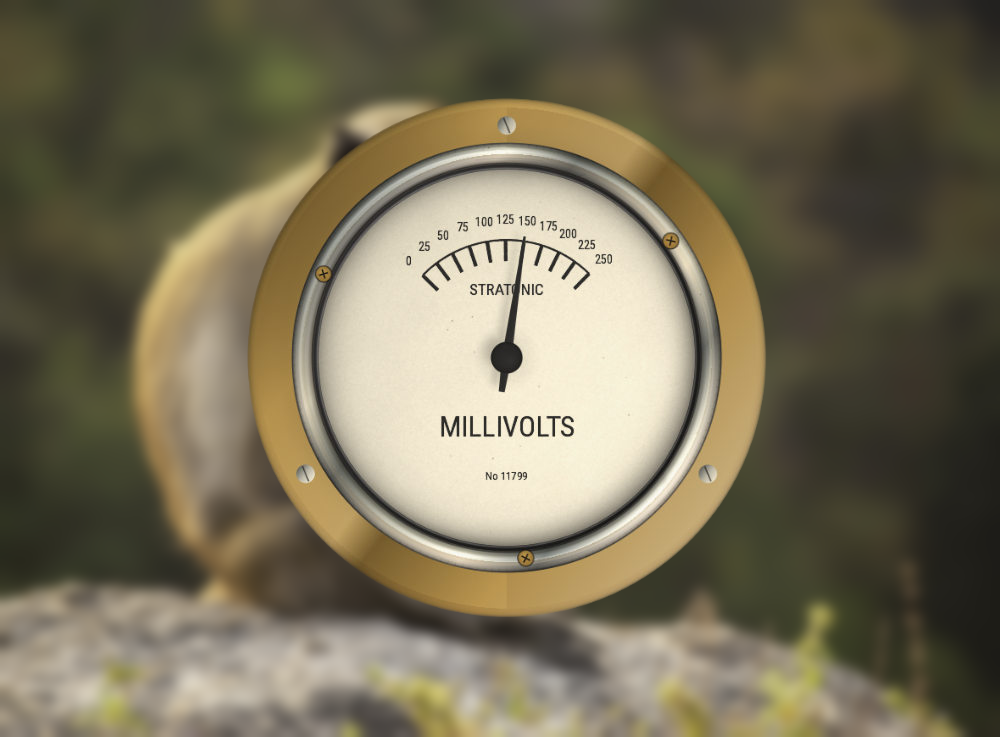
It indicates 150 mV
